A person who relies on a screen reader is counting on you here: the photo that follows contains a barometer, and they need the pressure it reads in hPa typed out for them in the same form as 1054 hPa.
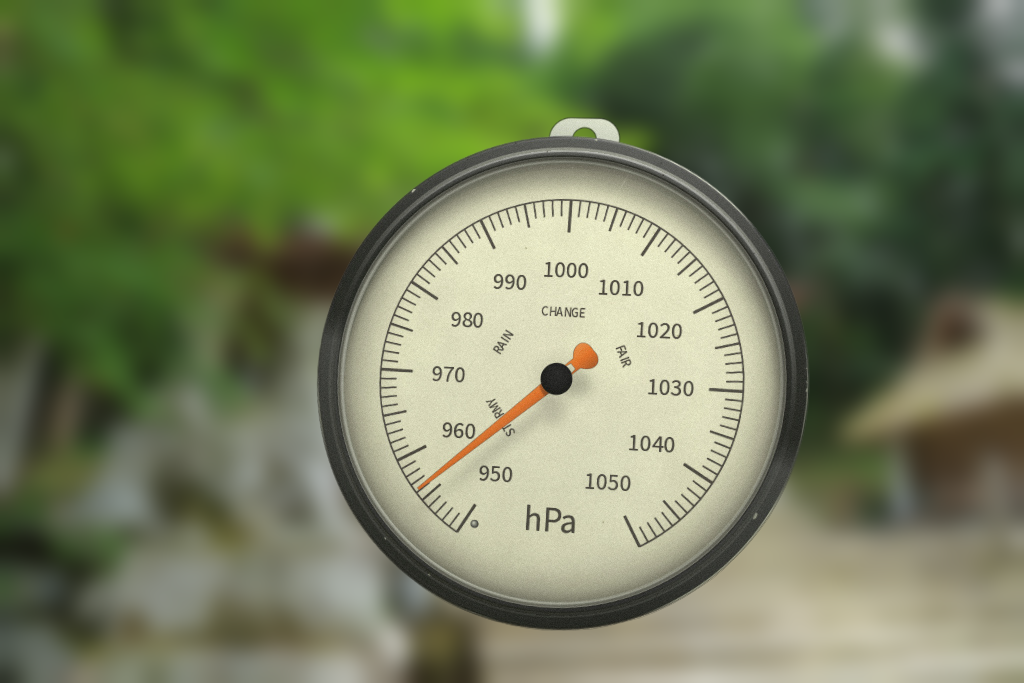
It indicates 956 hPa
